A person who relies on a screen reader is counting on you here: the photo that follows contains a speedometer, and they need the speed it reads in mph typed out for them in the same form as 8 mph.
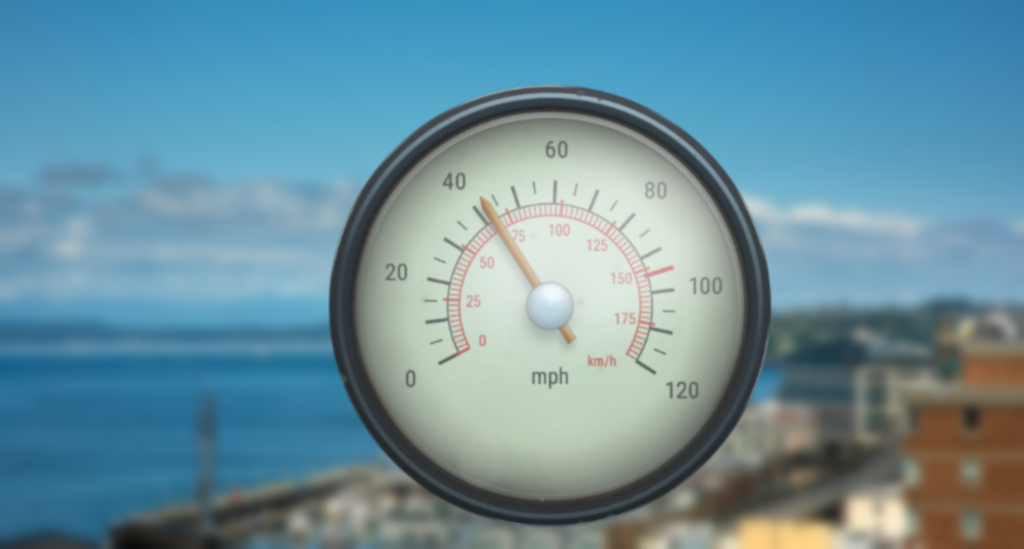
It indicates 42.5 mph
